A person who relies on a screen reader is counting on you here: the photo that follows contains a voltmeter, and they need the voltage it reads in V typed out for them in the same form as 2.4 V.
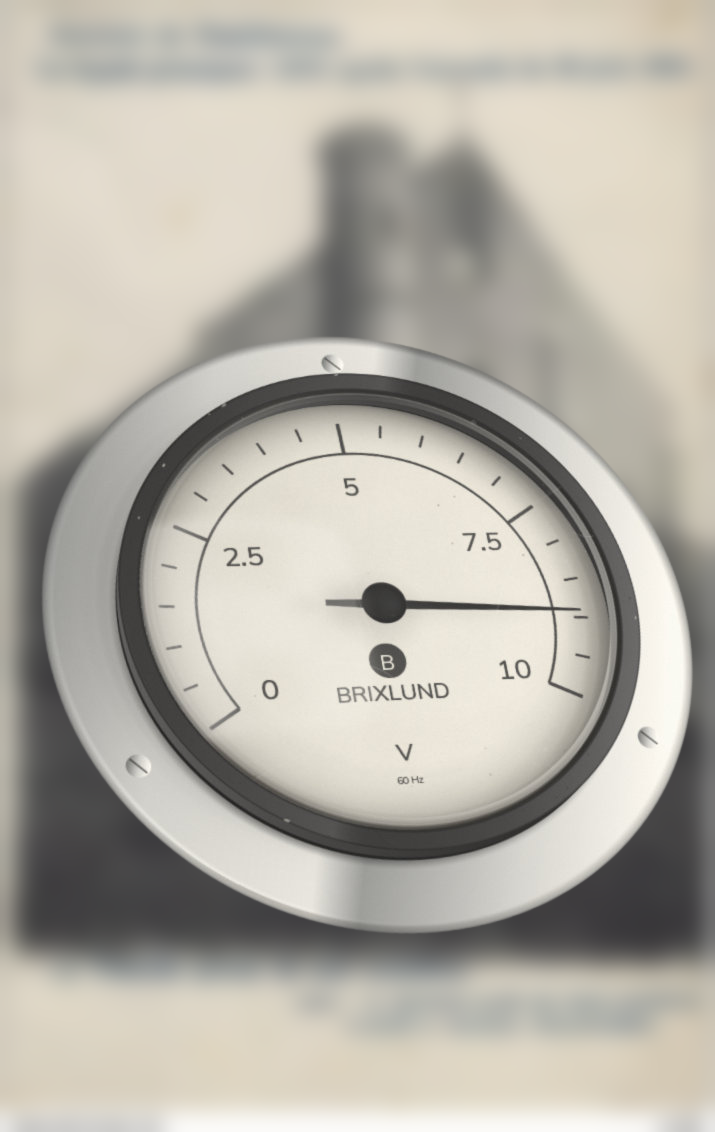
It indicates 9 V
